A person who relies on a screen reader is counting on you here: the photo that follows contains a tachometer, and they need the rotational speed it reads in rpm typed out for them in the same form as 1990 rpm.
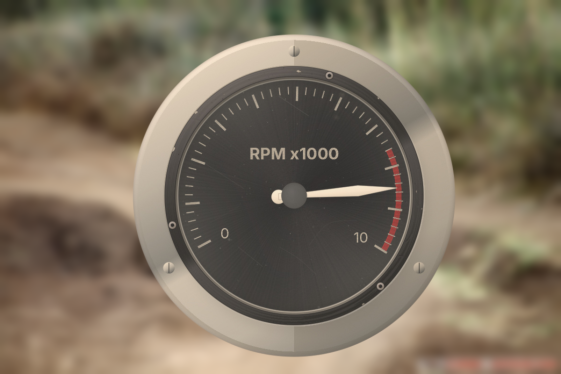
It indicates 8500 rpm
